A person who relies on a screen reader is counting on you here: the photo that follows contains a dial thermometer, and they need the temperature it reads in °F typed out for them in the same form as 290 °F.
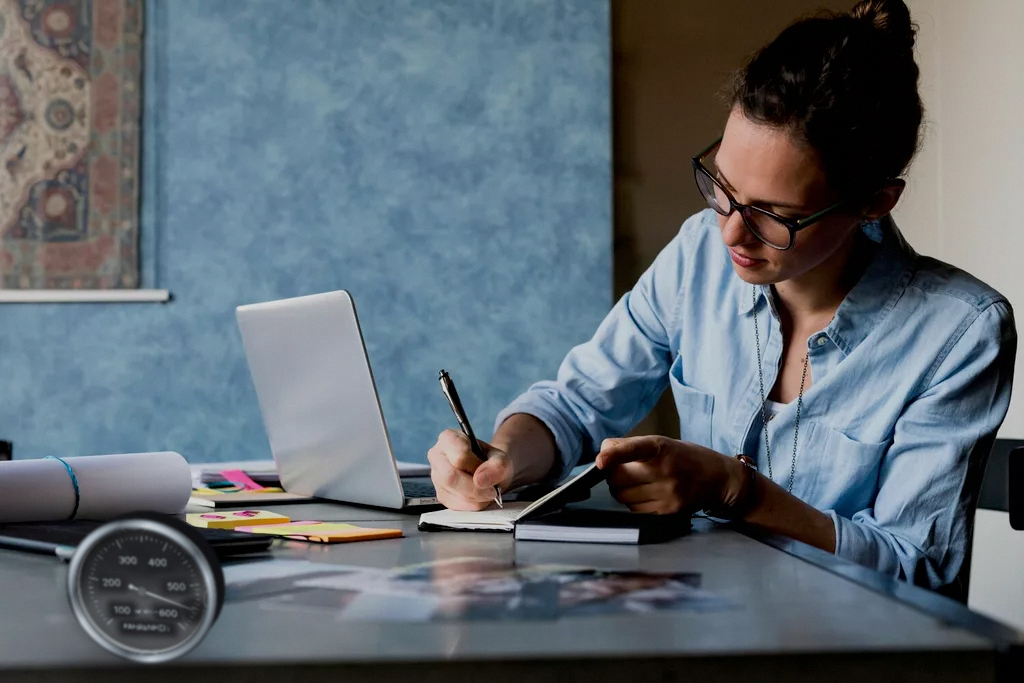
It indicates 550 °F
